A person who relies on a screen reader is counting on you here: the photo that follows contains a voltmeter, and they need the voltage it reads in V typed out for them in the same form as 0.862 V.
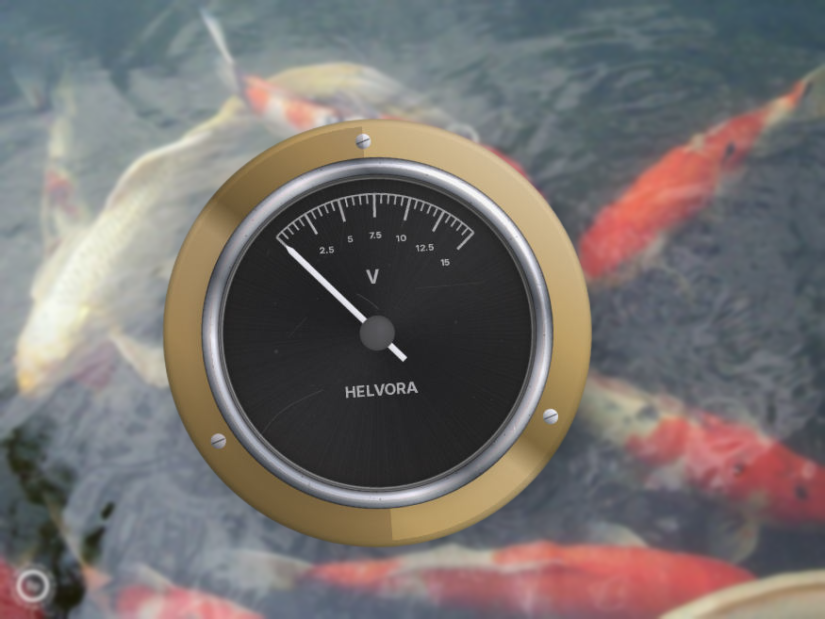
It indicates 0 V
